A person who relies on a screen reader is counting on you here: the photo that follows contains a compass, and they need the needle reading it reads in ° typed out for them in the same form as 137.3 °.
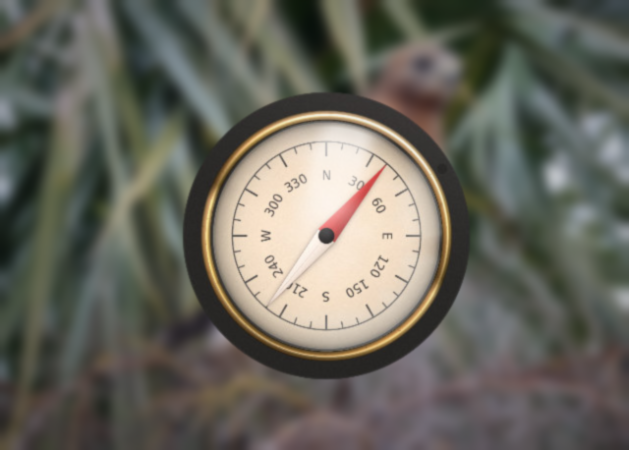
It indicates 40 °
